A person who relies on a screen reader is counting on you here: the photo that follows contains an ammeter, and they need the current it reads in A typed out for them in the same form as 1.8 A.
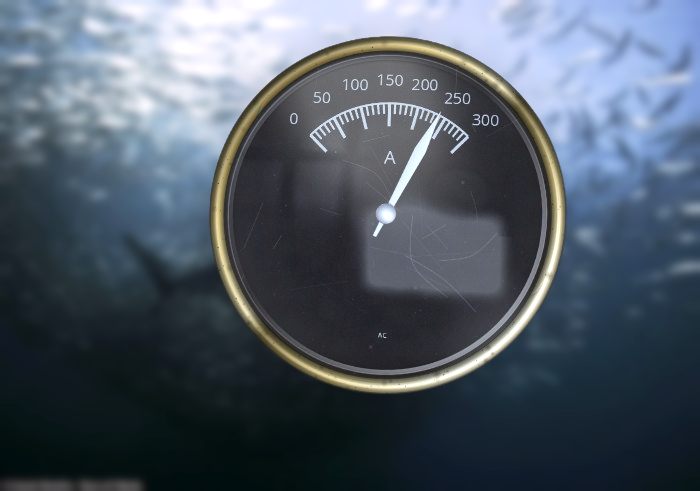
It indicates 240 A
